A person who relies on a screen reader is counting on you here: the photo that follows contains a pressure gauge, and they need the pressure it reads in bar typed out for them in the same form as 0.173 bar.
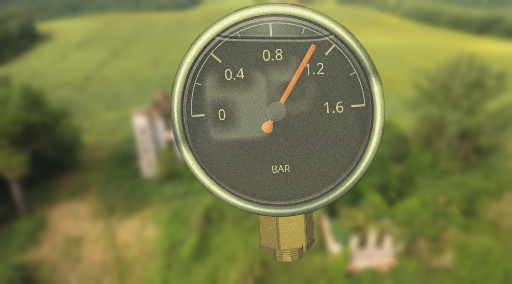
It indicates 1.1 bar
